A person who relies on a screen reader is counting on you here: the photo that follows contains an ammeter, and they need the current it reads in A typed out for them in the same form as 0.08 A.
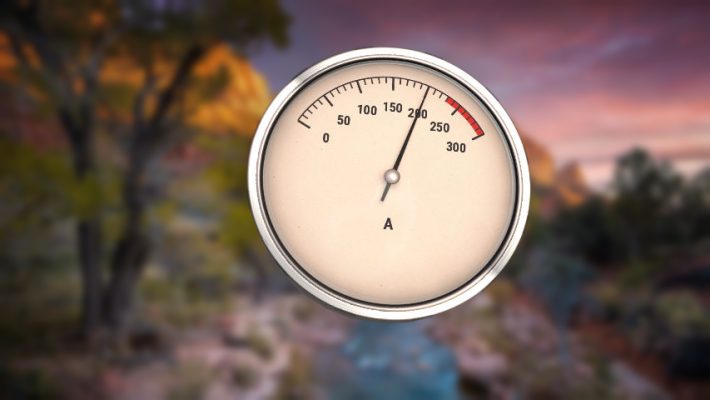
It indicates 200 A
